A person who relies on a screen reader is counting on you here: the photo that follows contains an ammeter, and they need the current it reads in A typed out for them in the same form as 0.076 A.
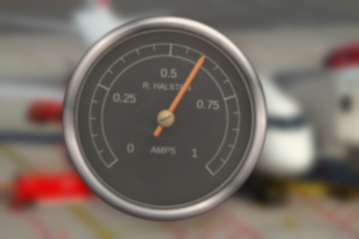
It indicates 0.6 A
